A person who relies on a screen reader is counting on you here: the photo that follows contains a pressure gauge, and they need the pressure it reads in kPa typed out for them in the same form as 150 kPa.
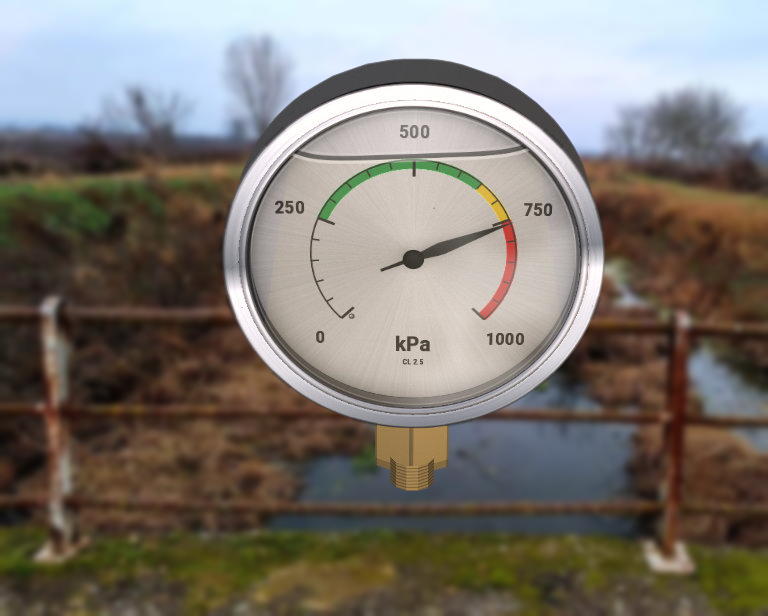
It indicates 750 kPa
